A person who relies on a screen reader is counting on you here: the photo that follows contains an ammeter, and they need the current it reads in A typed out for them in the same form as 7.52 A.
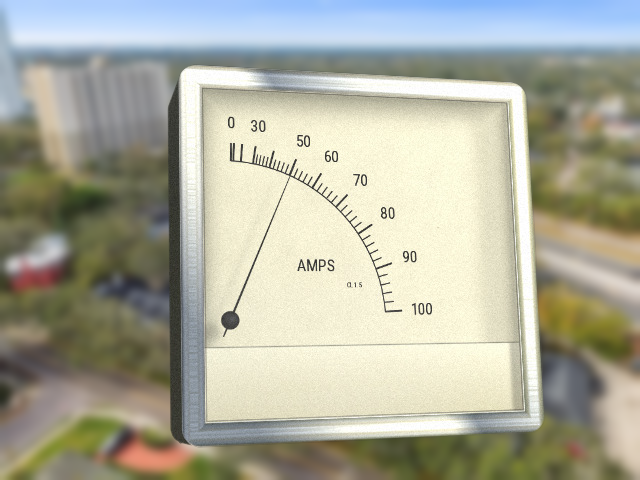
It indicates 50 A
